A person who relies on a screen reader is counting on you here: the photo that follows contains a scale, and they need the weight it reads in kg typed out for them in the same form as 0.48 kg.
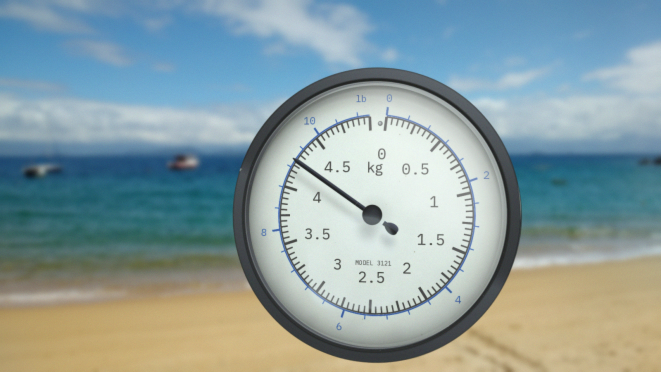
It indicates 4.25 kg
